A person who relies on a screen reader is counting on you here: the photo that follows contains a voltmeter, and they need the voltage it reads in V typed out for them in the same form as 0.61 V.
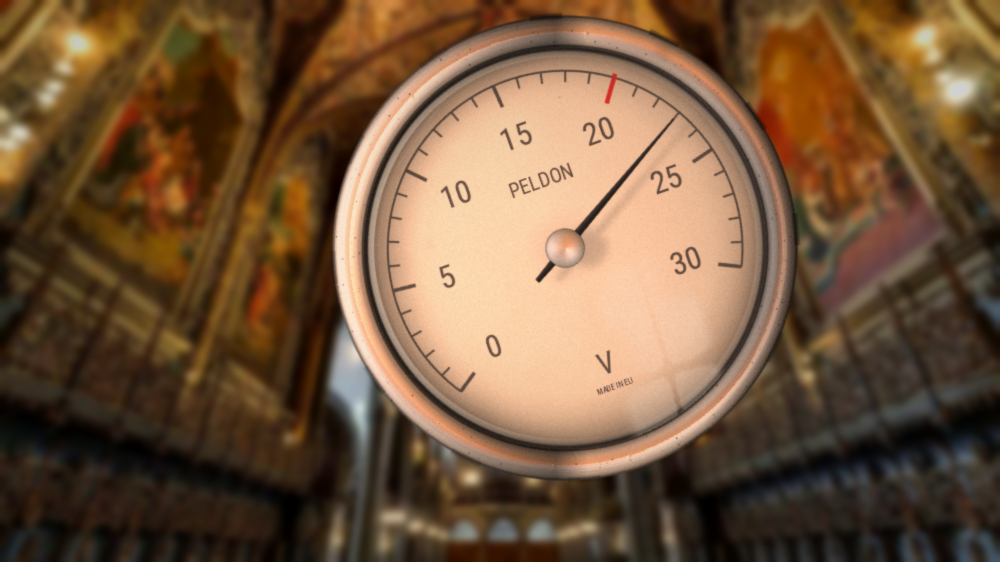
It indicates 23 V
